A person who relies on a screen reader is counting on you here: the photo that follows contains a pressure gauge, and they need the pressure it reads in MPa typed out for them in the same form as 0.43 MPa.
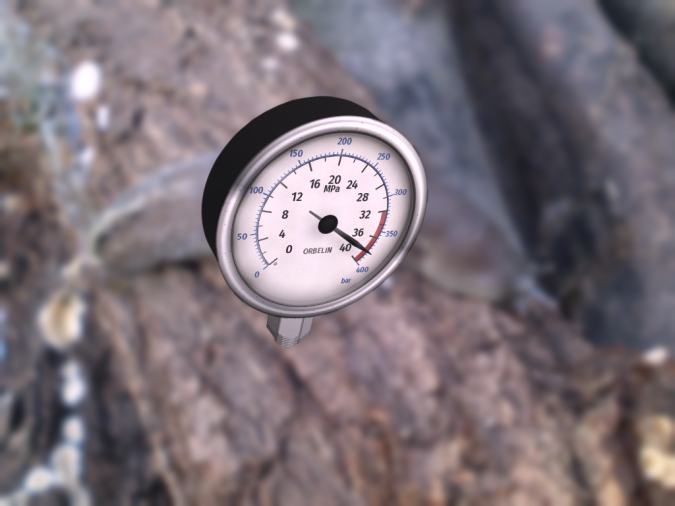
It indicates 38 MPa
